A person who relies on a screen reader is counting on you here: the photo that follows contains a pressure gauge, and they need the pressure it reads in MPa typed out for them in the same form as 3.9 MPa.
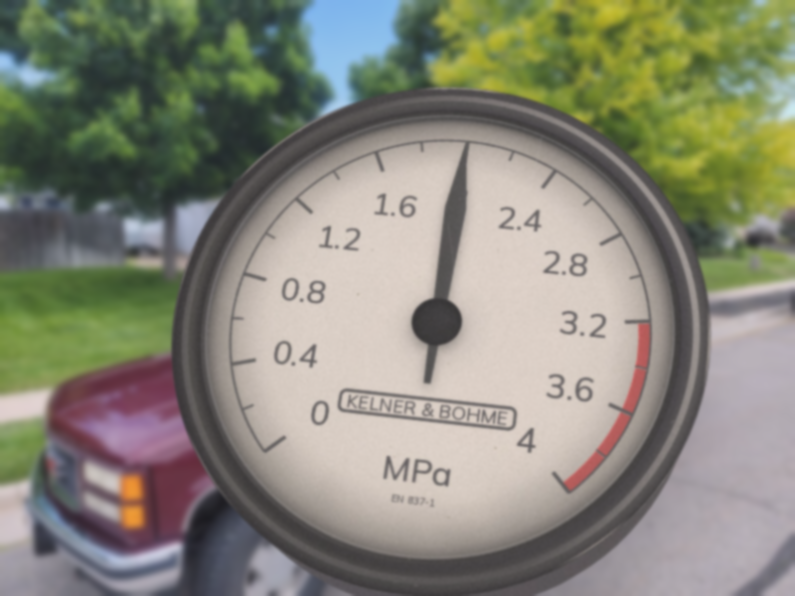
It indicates 2 MPa
